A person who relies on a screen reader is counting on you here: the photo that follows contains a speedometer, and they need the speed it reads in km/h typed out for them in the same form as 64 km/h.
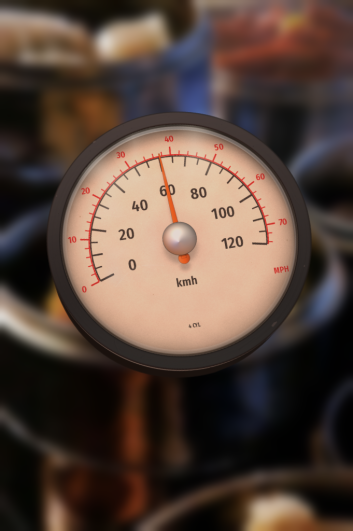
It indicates 60 km/h
